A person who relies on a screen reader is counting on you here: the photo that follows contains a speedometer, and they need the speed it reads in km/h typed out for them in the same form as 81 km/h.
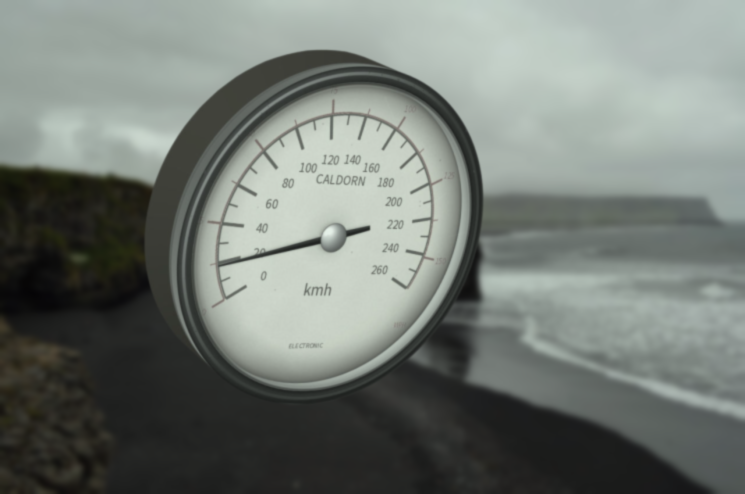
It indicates 20 km/h
